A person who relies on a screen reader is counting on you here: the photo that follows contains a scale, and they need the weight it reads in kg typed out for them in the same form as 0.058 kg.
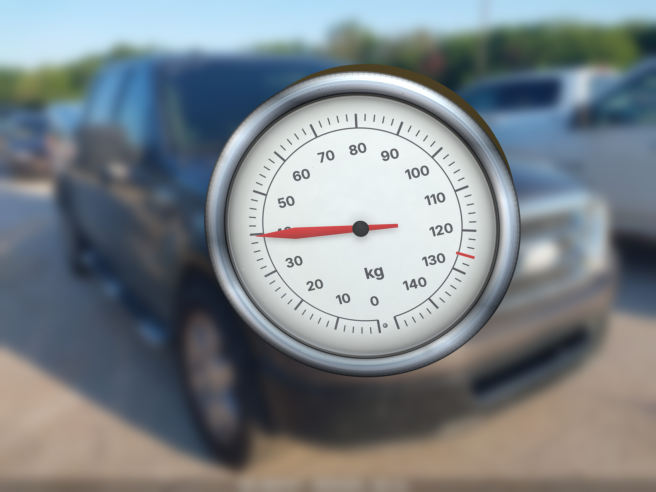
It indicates 40 kg
